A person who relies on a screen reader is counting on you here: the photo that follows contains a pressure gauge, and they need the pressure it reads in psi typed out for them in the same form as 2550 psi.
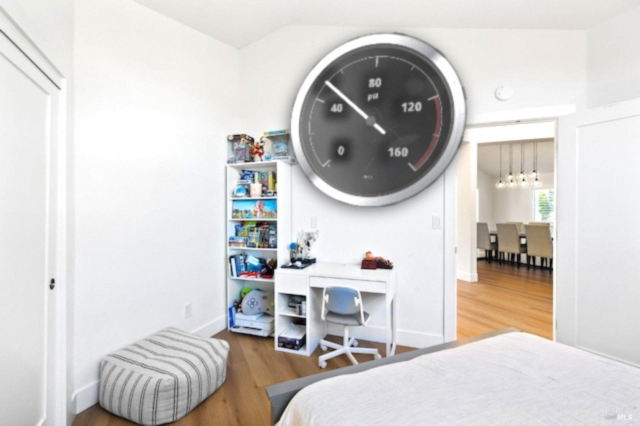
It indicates 50 psi
